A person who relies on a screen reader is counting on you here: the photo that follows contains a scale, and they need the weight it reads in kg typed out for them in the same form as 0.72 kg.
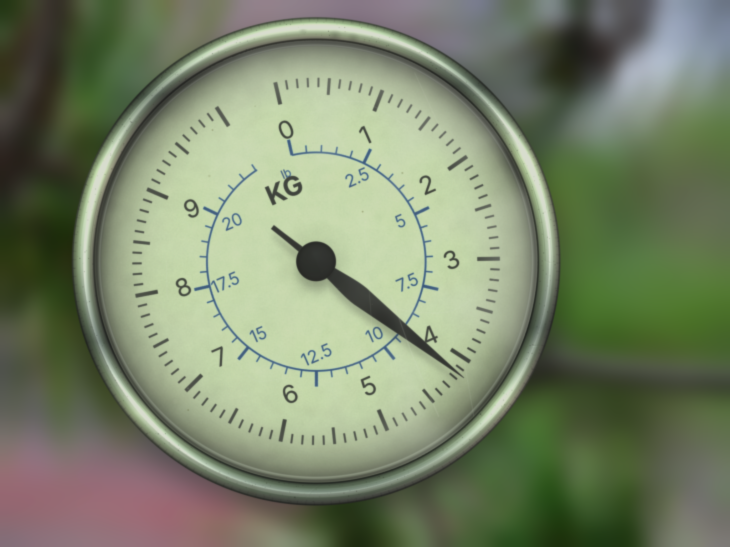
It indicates 4.15 kg
